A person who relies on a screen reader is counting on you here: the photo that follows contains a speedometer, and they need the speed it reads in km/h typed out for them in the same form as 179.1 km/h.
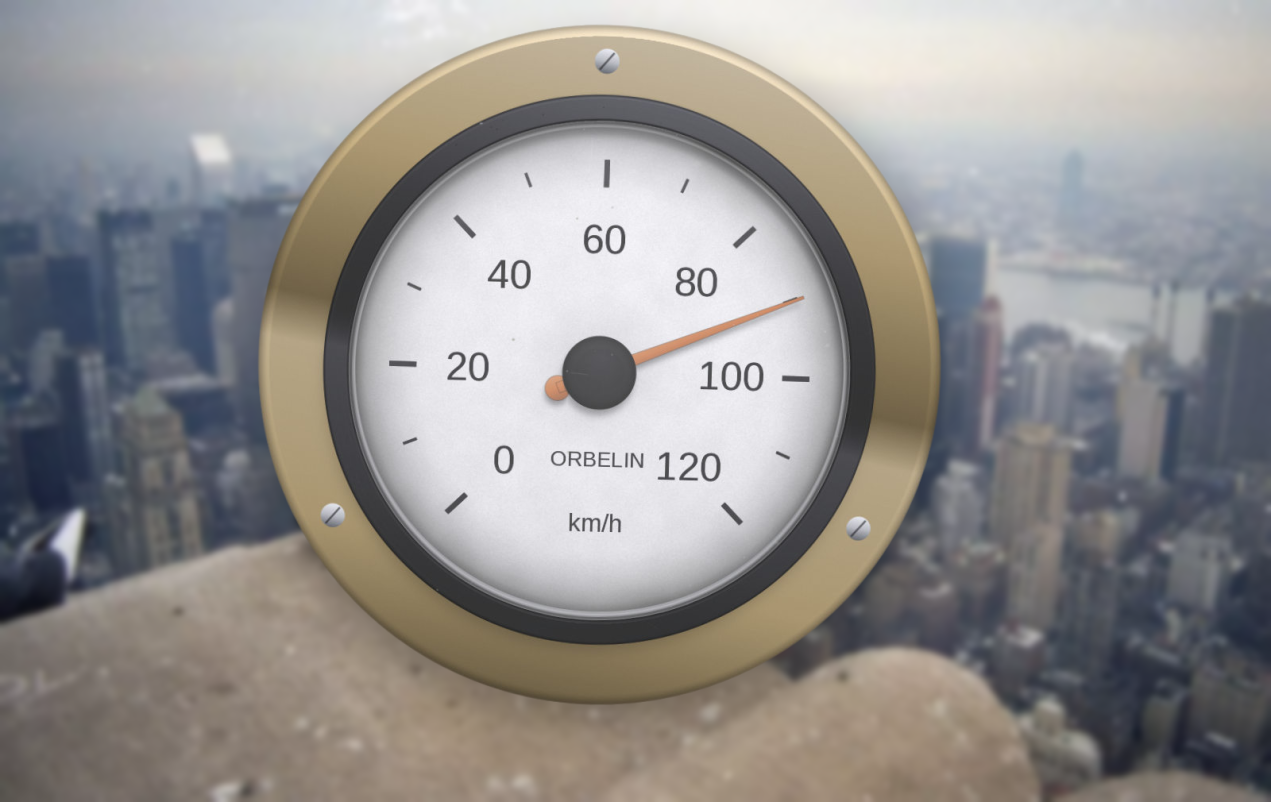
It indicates 90 km/h
